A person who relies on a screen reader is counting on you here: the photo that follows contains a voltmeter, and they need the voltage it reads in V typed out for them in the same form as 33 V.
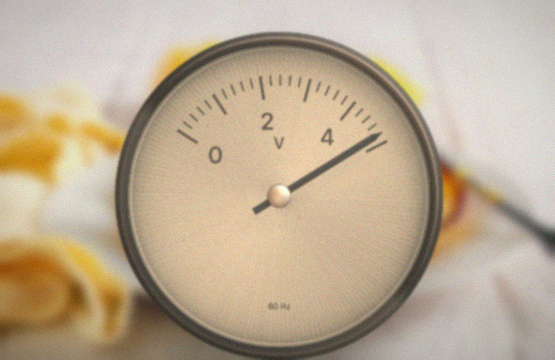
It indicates 4.8 V
